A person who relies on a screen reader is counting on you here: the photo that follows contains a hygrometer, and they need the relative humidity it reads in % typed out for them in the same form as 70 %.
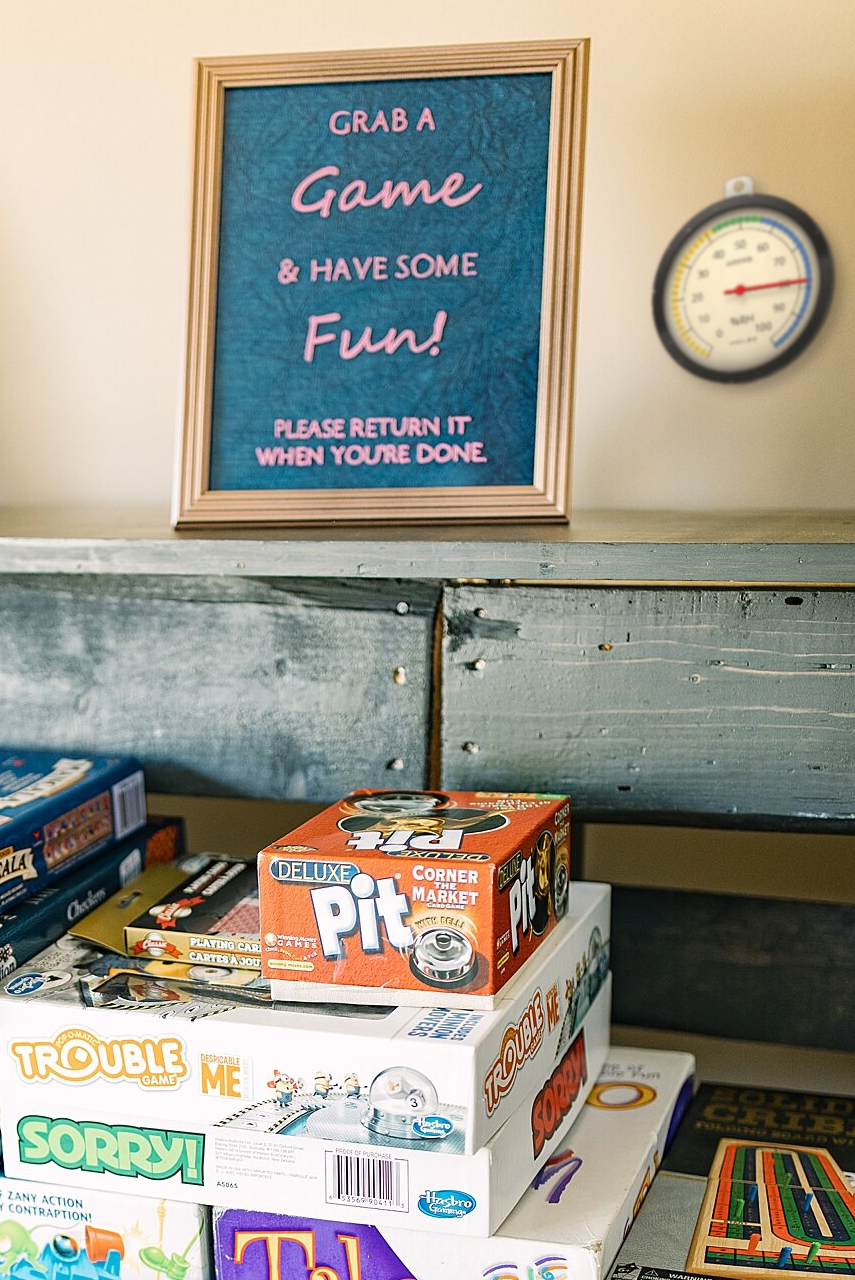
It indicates 80 %
